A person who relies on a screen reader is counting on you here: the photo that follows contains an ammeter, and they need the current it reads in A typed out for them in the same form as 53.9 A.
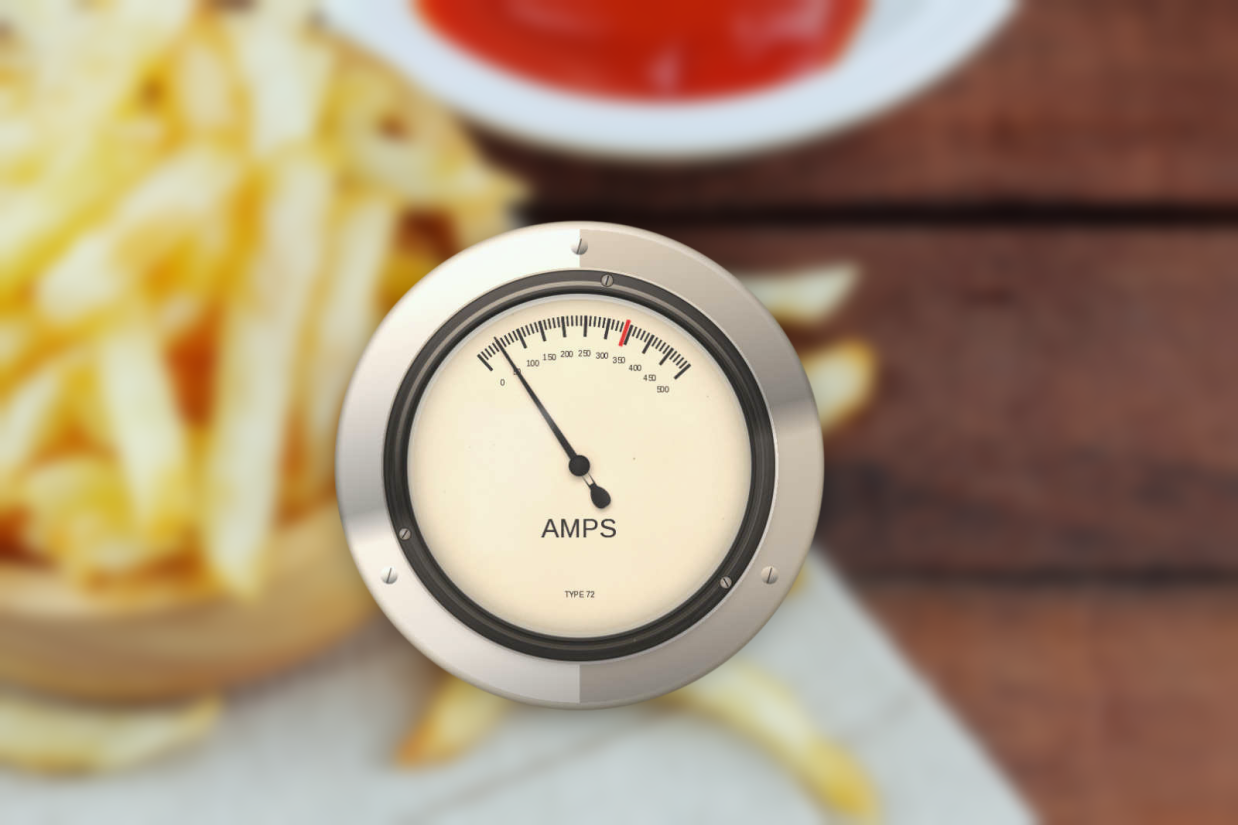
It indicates 50 A
